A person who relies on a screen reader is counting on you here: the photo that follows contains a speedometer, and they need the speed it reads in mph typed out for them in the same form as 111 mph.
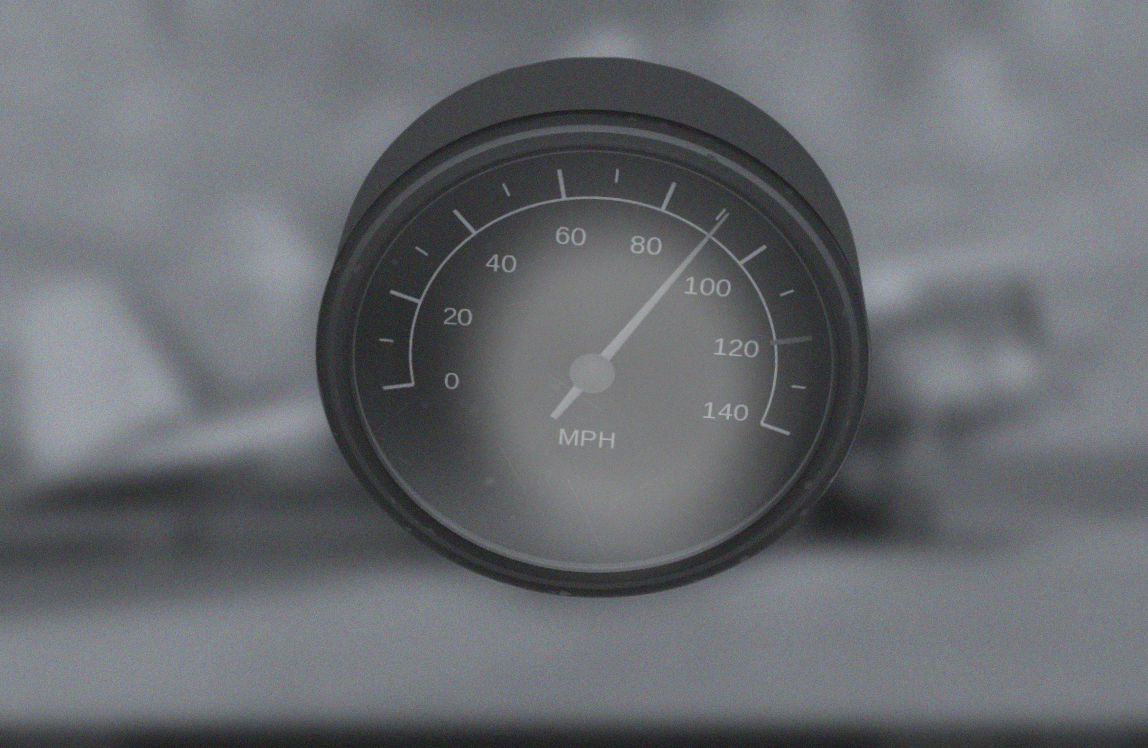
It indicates 90 mph
